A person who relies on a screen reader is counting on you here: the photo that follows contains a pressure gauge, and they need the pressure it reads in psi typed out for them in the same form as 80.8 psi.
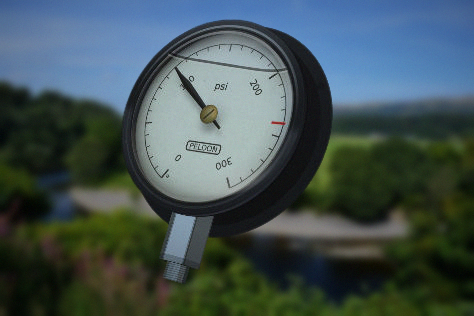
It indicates 100 psi
